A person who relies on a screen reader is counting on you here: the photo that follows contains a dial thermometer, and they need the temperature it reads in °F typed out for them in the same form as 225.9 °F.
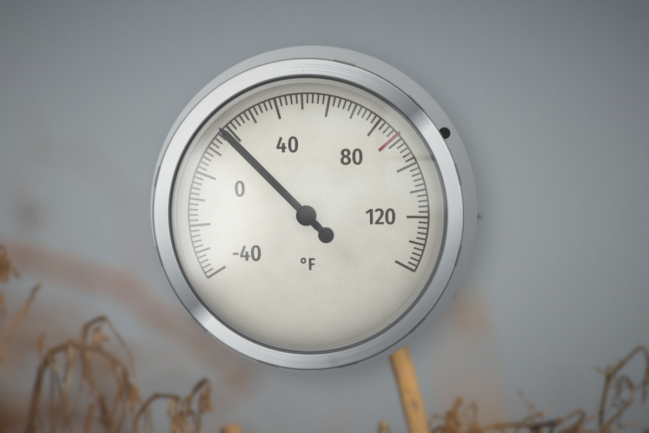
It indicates 18 °F
